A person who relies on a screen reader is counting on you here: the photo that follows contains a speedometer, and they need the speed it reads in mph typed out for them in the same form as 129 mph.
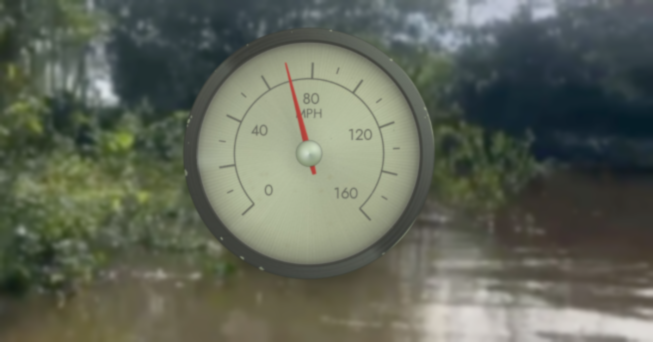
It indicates 70 mph
